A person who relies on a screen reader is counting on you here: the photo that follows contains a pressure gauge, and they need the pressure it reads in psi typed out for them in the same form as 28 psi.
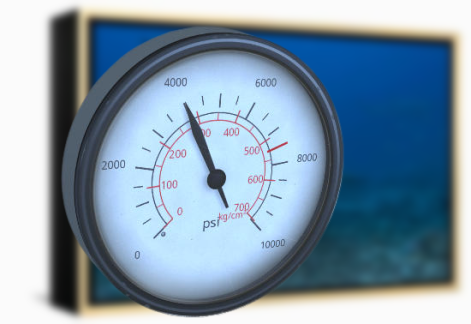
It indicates 4000 psi
